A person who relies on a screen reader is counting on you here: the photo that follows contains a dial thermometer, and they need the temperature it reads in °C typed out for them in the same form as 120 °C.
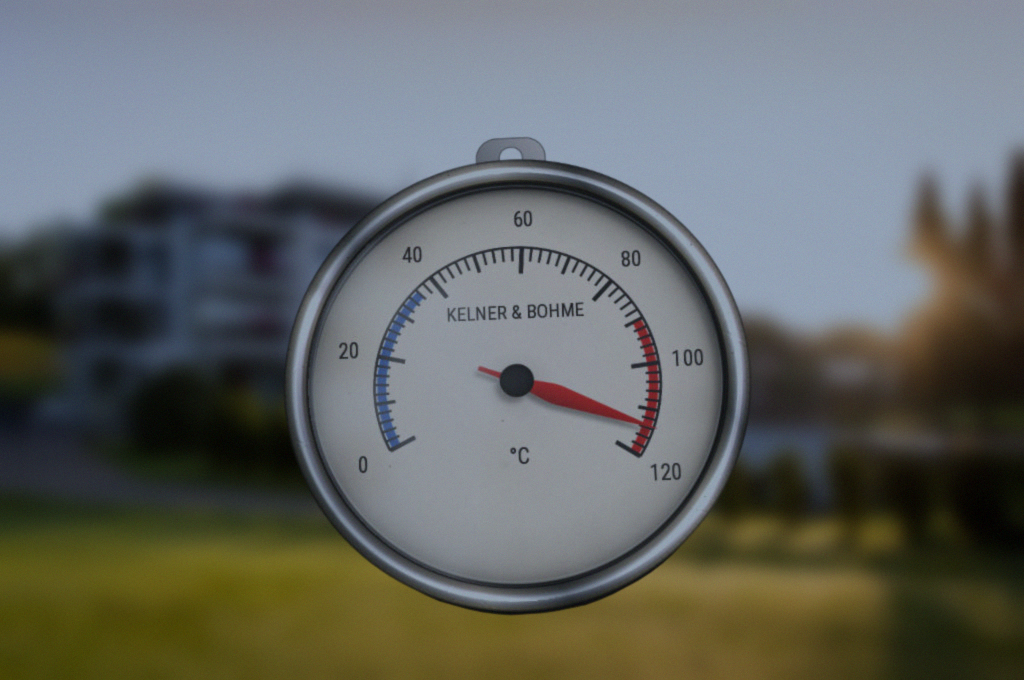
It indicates 114 °C
